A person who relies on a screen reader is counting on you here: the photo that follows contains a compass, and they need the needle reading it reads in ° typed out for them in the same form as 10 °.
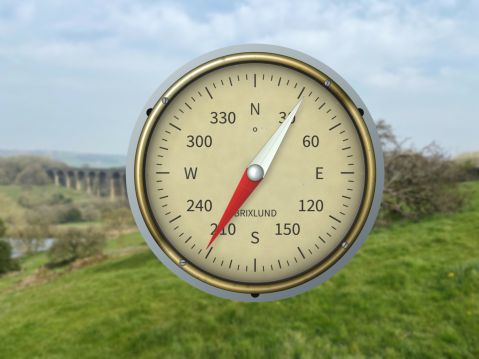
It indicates 212.5 °
